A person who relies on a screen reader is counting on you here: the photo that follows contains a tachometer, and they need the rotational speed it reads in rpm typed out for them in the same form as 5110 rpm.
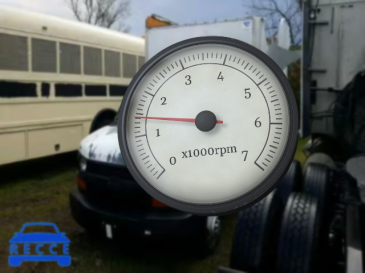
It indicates 1400 rpm
